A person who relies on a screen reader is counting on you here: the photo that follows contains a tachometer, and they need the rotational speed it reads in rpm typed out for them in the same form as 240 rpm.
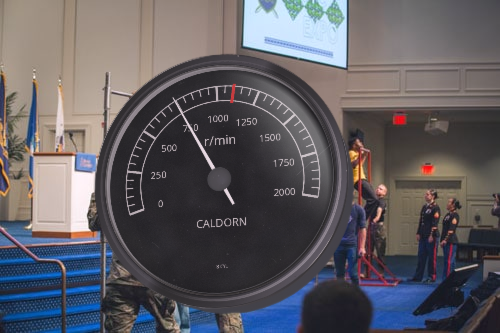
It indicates 750 rpm
